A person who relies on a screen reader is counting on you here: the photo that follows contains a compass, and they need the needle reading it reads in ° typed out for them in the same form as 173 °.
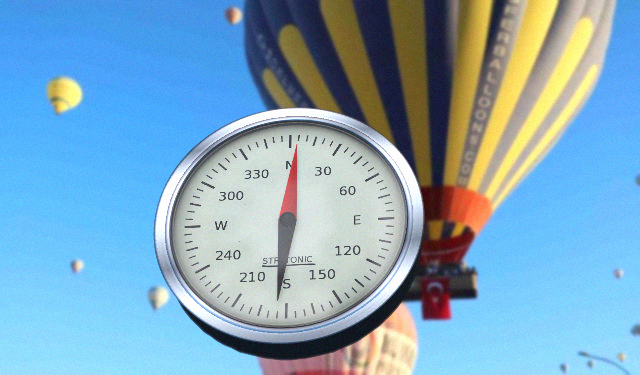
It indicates 5 °
